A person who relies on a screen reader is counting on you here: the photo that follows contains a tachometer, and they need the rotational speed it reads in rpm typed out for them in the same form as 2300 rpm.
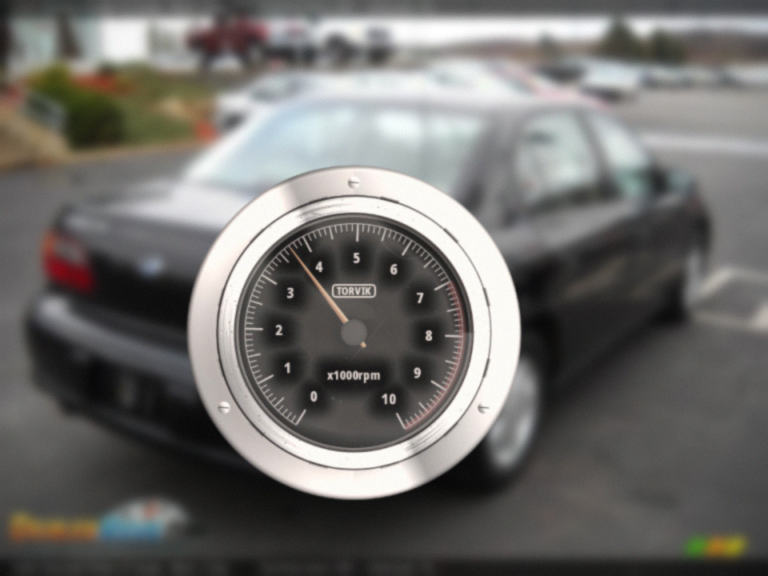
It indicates 3700 rpm
